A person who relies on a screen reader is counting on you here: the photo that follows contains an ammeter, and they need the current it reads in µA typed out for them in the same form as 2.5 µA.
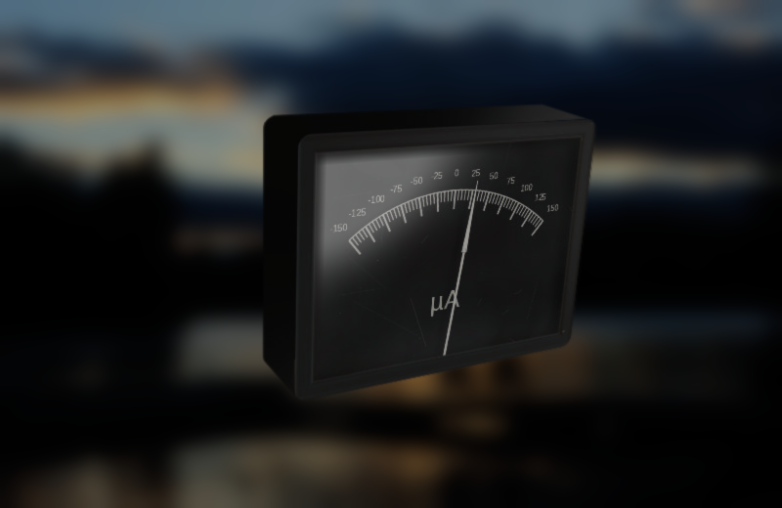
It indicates 25 µA
